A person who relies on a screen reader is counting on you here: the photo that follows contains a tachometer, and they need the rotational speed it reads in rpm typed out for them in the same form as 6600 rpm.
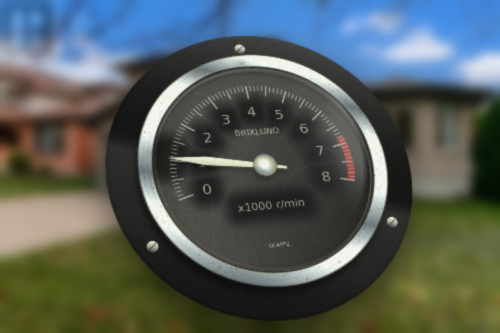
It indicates 1000 rpm
